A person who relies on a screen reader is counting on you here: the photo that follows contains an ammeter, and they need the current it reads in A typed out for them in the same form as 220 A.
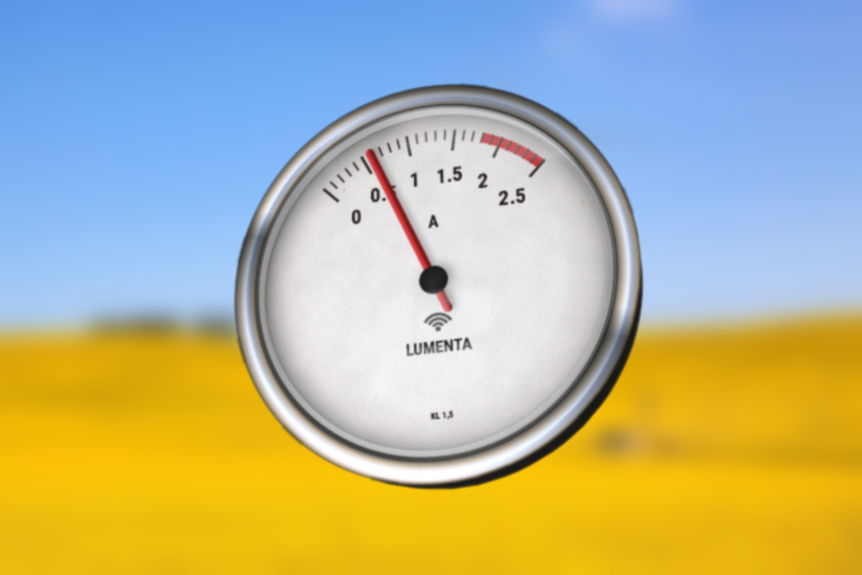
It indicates 0.6 A
